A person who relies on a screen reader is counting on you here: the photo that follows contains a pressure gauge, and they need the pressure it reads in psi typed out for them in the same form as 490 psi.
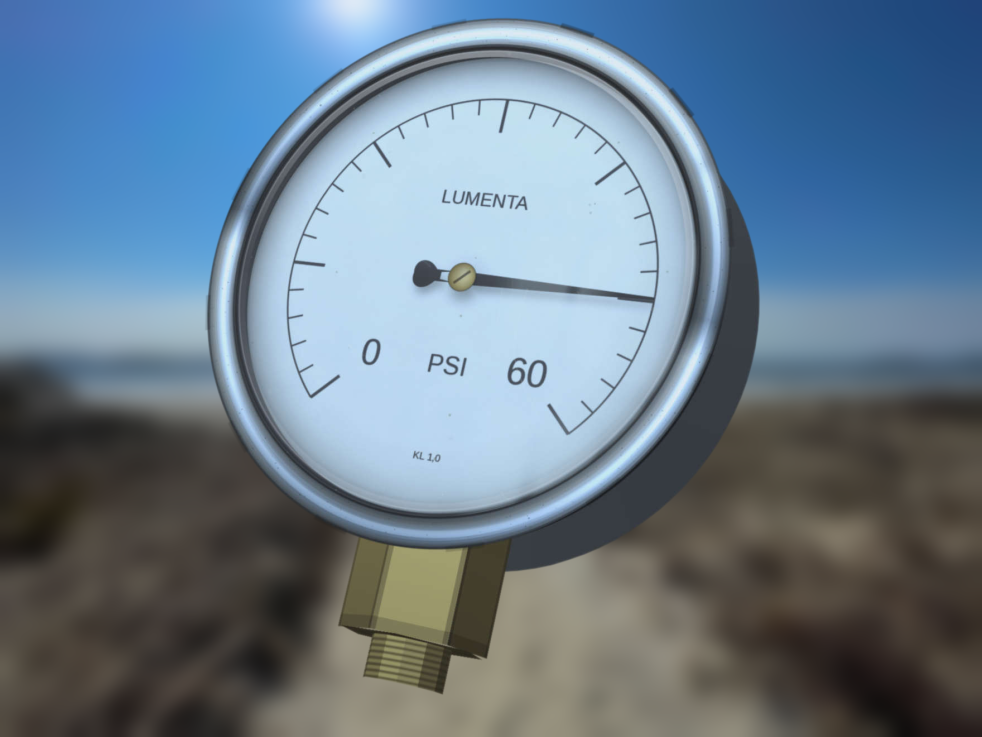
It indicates 50 psi
